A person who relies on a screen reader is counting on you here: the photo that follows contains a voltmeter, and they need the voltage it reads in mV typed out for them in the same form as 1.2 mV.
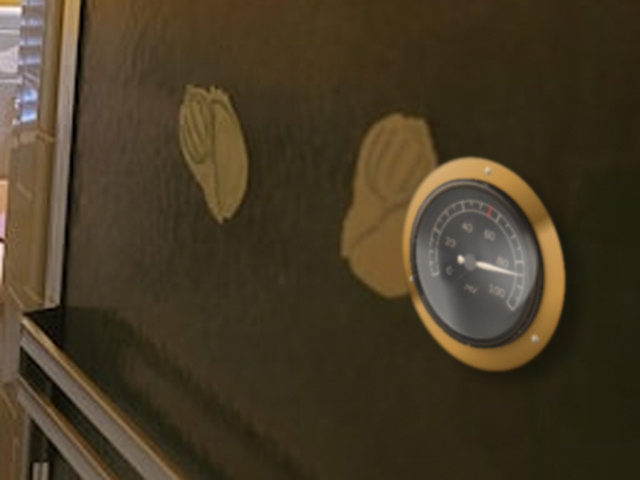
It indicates 85 mV
